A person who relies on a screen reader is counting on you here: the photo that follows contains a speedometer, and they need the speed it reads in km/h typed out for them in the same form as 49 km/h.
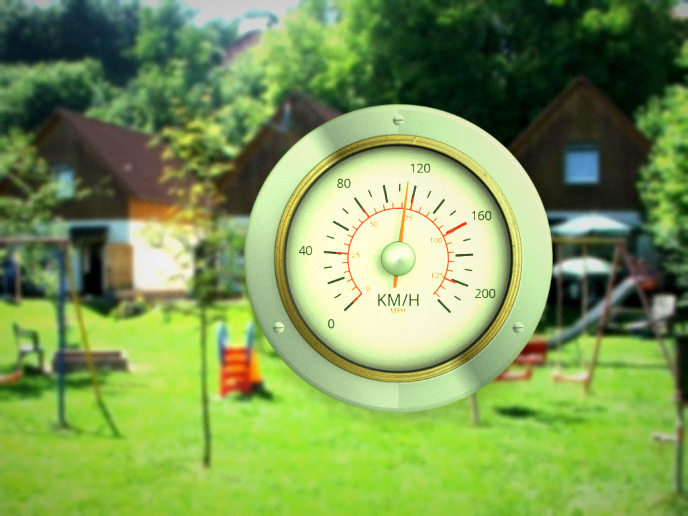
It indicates 115 km/h
